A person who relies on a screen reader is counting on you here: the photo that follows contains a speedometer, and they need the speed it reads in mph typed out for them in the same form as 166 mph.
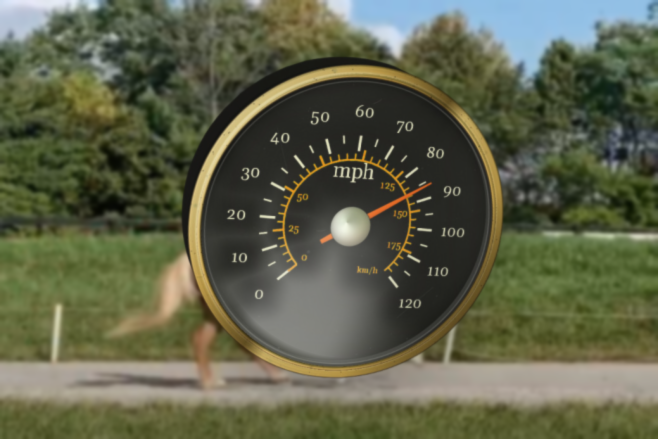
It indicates 85 mph
